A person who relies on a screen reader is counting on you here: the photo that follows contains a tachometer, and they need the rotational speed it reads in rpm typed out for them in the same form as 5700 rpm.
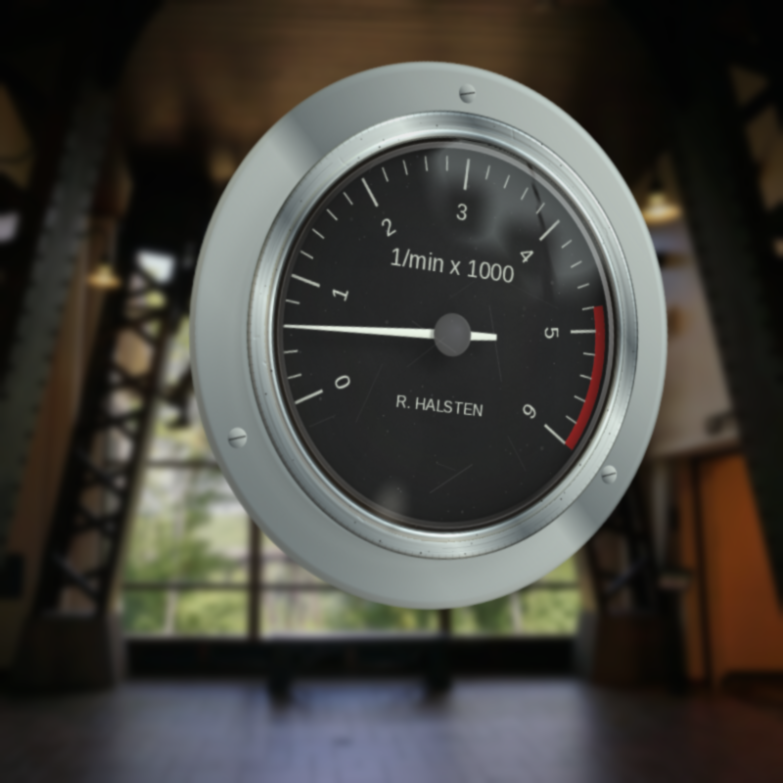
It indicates 600 rpm
